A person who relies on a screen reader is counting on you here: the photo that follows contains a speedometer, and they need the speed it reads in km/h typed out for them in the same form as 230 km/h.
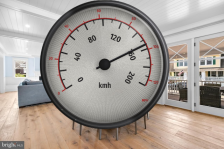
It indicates 155 km/h
